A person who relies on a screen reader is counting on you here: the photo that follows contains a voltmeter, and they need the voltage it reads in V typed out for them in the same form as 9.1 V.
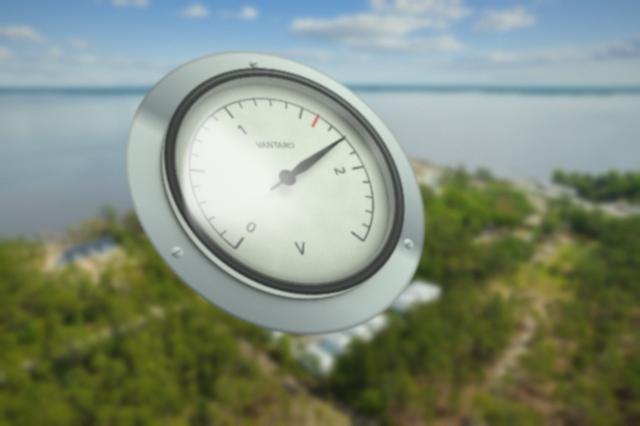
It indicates 1.8 V
